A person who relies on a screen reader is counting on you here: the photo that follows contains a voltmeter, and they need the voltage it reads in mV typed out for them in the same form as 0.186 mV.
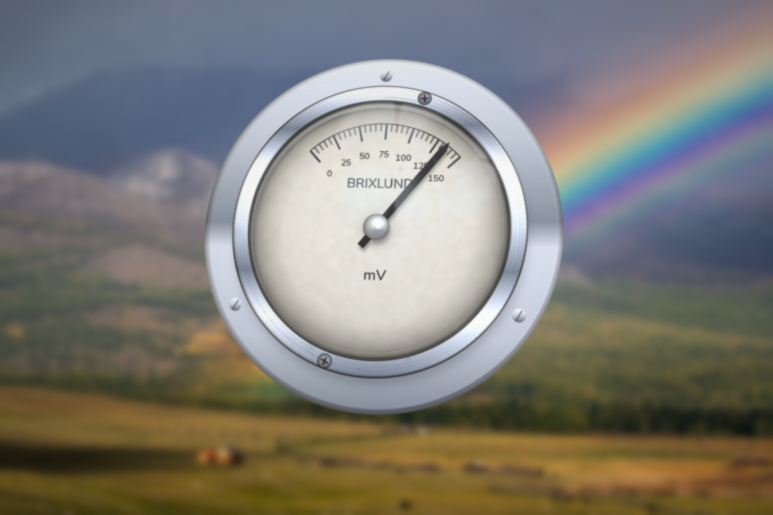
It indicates 135 mV
